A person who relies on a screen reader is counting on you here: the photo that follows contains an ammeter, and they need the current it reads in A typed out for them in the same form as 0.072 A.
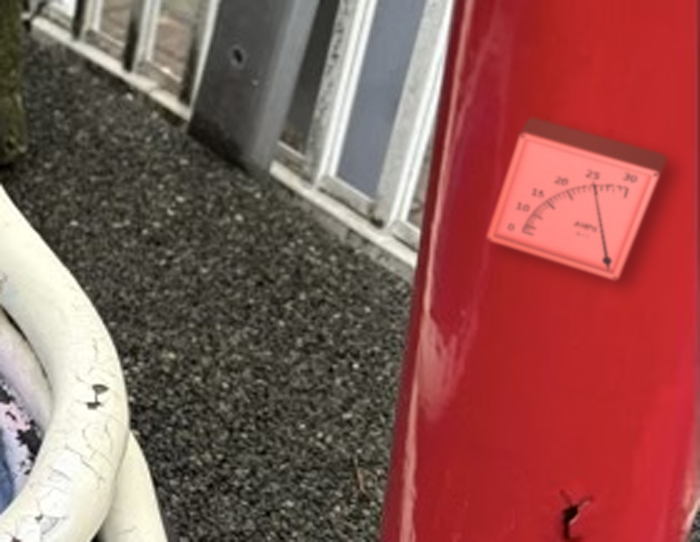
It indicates 25 A
